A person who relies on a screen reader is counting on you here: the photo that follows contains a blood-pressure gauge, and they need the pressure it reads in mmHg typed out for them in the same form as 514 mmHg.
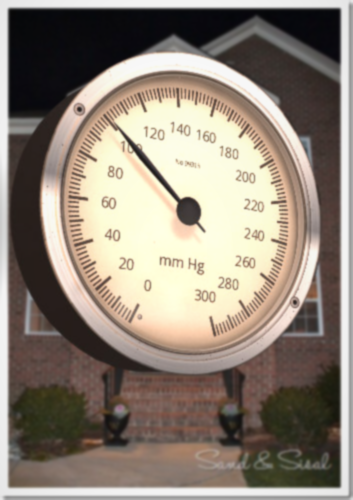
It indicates 100 mmHg
